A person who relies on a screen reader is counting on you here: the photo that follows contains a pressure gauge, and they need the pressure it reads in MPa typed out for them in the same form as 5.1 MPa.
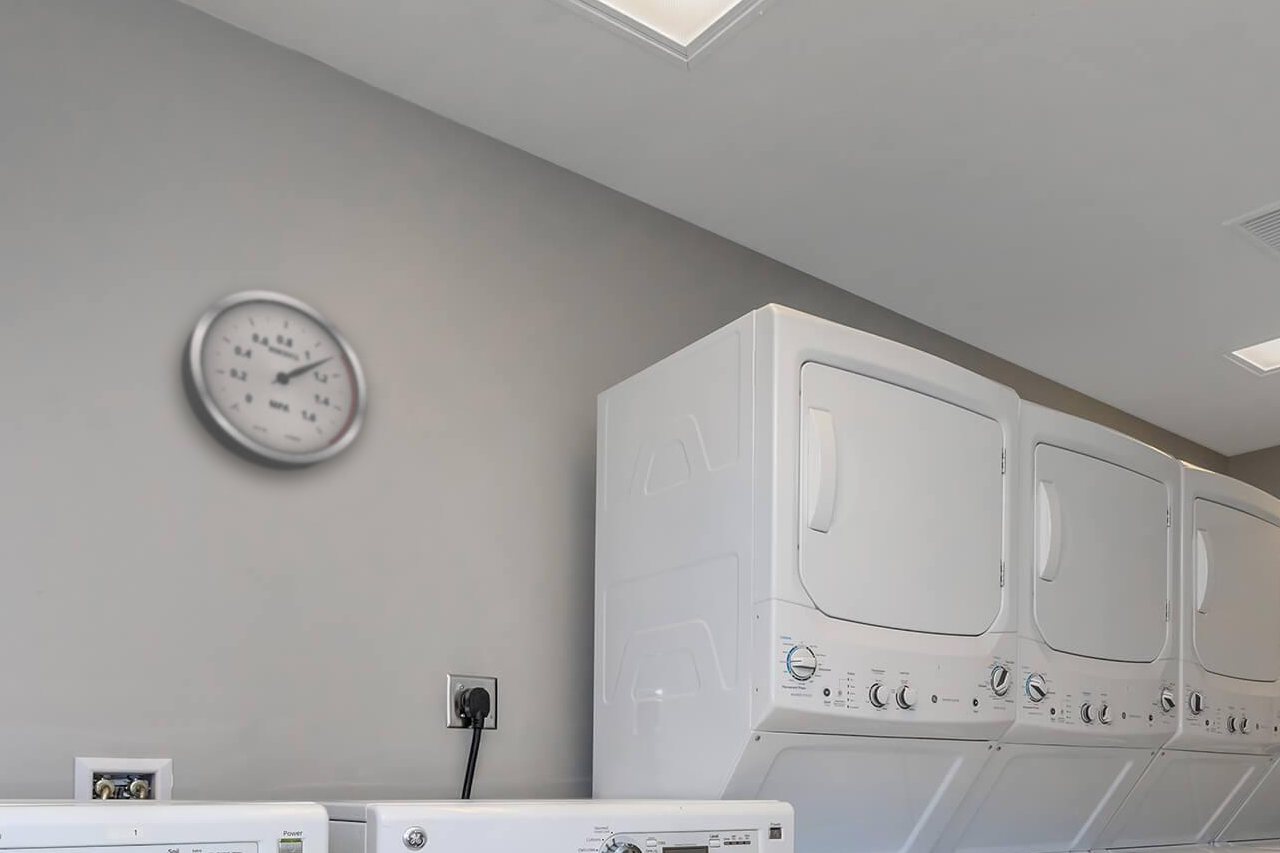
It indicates 1.1 MPa
